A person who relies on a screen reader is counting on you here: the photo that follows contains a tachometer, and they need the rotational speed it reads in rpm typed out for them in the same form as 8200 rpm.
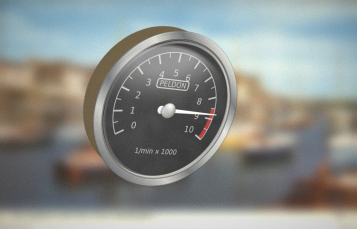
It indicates 8750 rpm
